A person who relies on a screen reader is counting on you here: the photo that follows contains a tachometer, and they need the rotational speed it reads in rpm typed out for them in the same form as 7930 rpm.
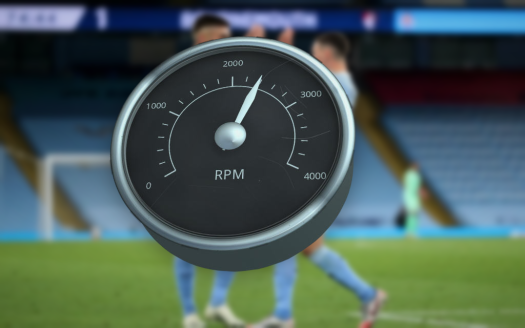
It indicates 2400 rpm
